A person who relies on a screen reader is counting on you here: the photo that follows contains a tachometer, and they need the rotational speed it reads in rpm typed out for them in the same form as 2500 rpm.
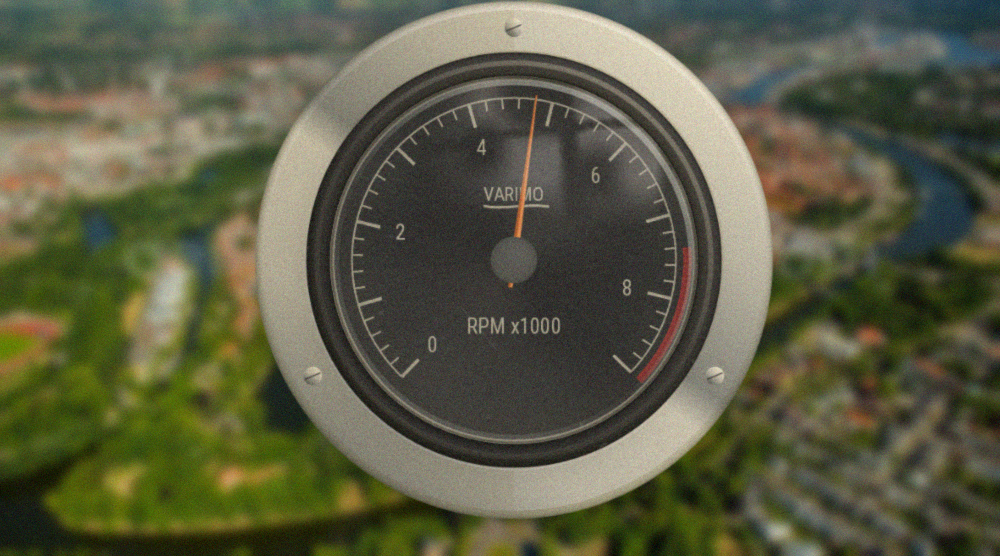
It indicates 4800 rpm
